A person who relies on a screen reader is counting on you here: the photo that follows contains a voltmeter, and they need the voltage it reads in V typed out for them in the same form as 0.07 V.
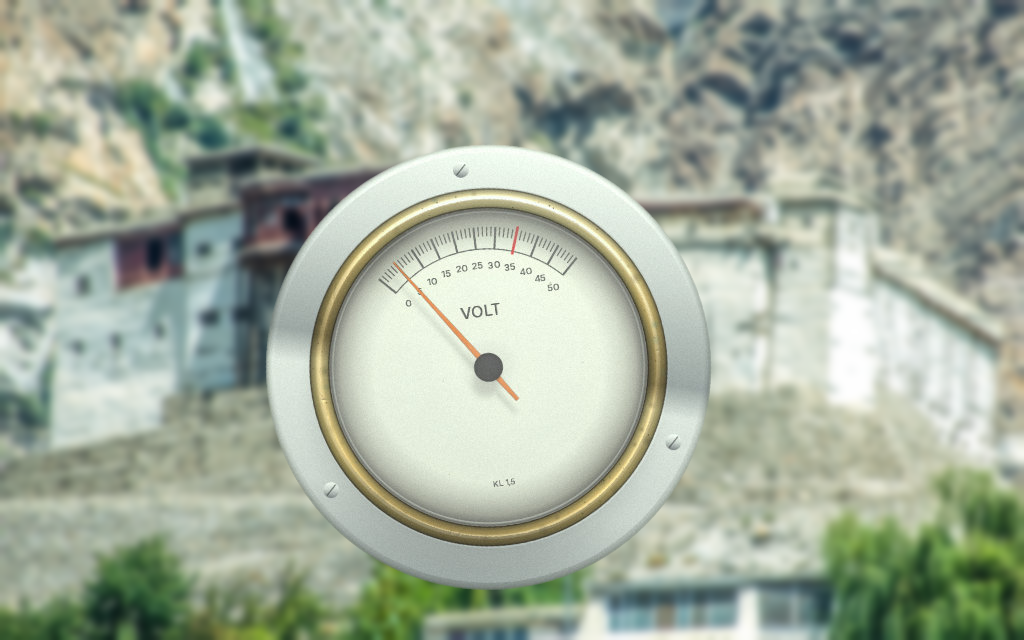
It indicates 5 V
